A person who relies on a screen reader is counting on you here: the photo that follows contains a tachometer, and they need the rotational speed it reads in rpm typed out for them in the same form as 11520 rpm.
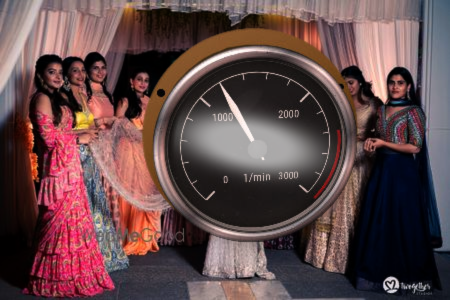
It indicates 1200 rpm
